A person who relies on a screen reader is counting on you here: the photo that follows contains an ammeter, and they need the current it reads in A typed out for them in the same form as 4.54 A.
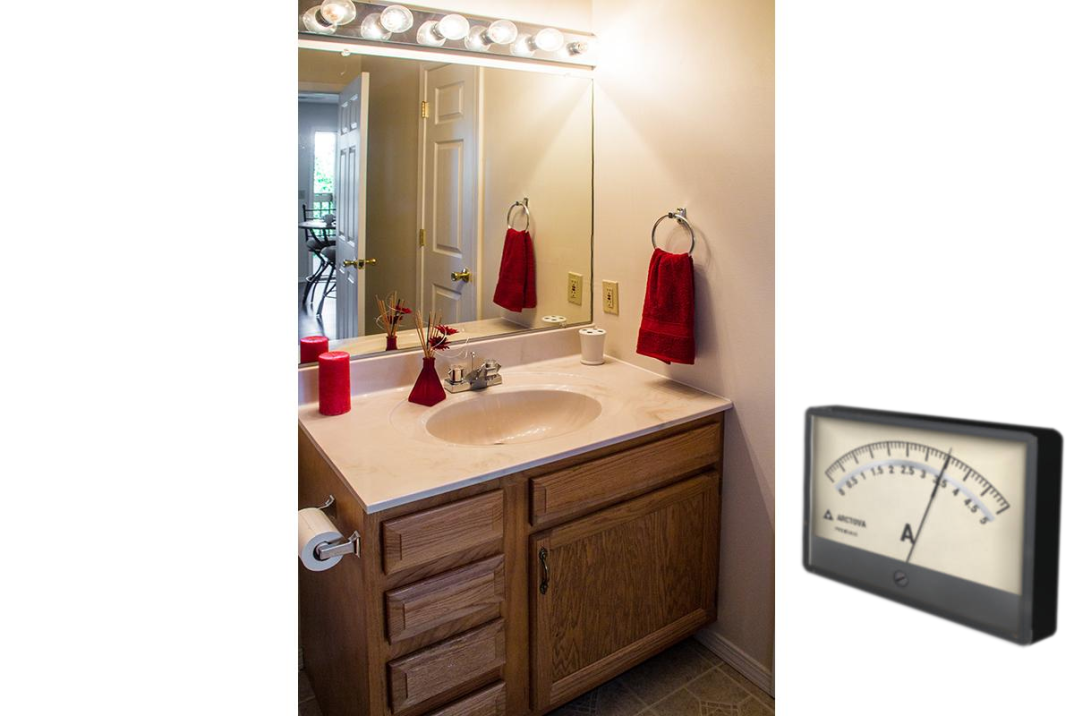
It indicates 3.5 A
